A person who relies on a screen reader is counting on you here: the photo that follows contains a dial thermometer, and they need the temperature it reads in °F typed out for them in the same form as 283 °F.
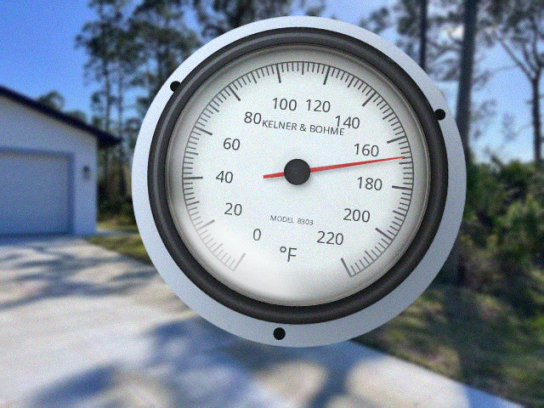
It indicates 168 °F
